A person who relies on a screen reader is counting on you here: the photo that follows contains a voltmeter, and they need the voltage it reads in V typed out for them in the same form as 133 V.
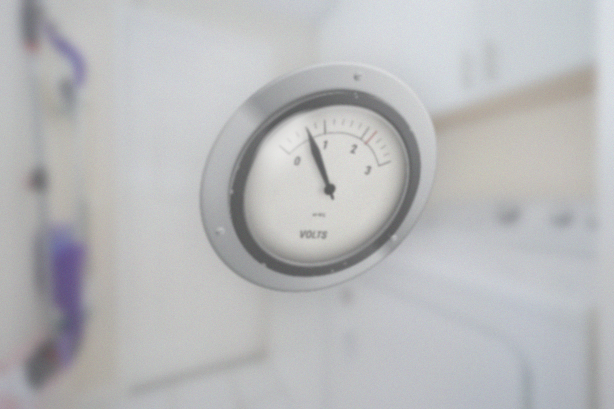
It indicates 0.6 V
